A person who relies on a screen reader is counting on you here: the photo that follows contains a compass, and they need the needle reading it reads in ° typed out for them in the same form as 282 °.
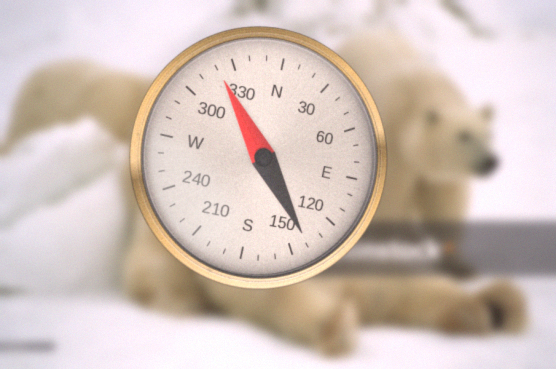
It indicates 320 °
